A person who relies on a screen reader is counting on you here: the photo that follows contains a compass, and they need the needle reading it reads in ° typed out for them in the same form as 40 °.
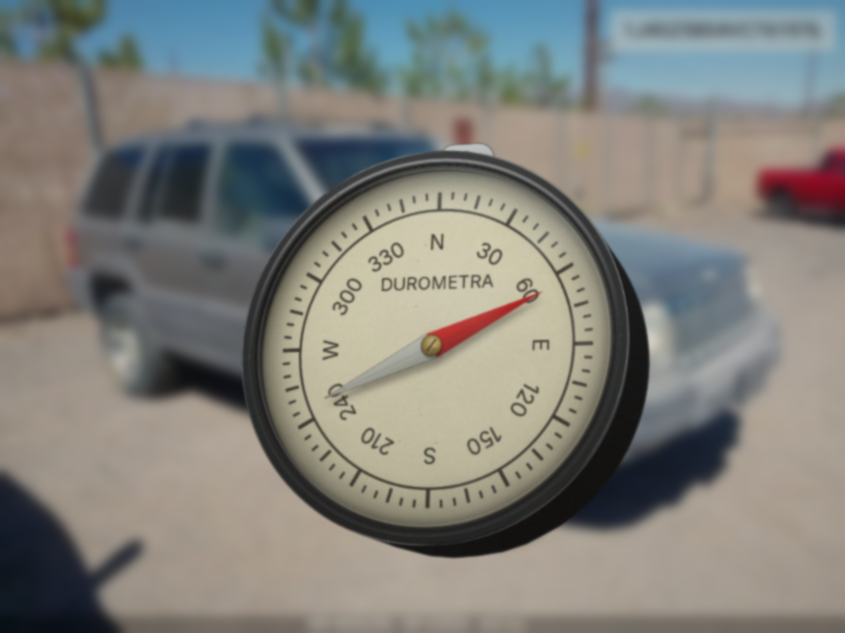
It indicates 65 °
